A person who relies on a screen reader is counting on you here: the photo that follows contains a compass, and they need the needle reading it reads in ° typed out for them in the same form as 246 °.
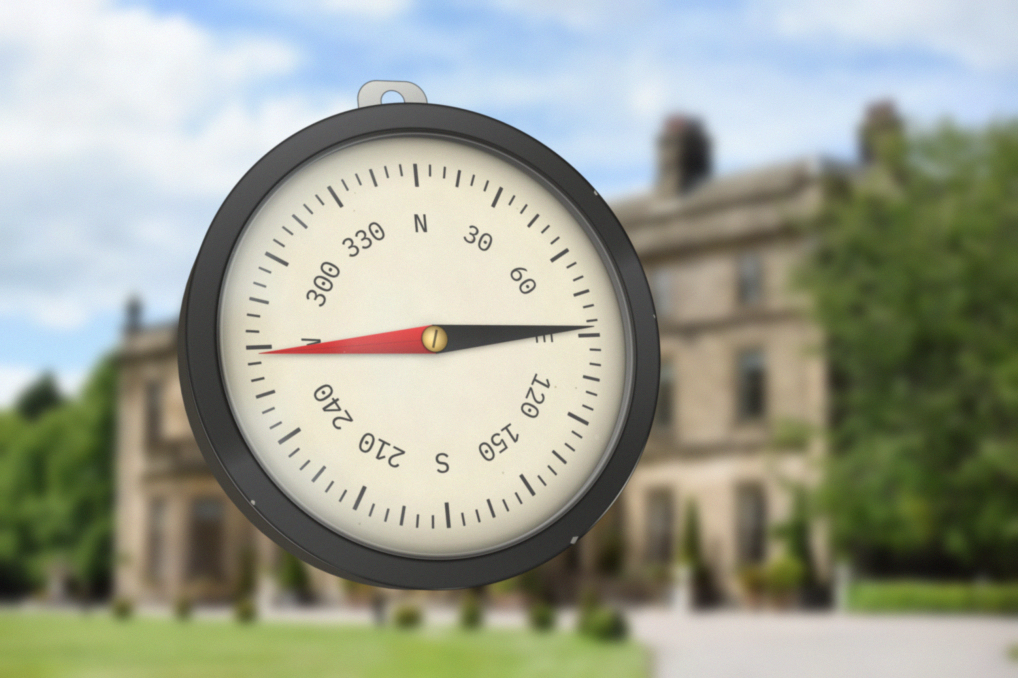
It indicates 267.5 °
